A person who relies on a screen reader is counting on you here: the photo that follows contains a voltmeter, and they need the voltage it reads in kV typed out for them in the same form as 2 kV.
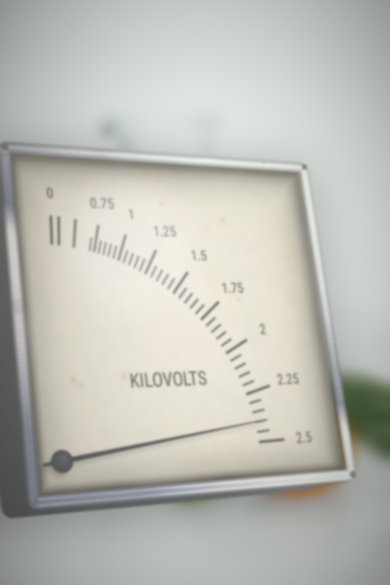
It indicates 2.4 kV
